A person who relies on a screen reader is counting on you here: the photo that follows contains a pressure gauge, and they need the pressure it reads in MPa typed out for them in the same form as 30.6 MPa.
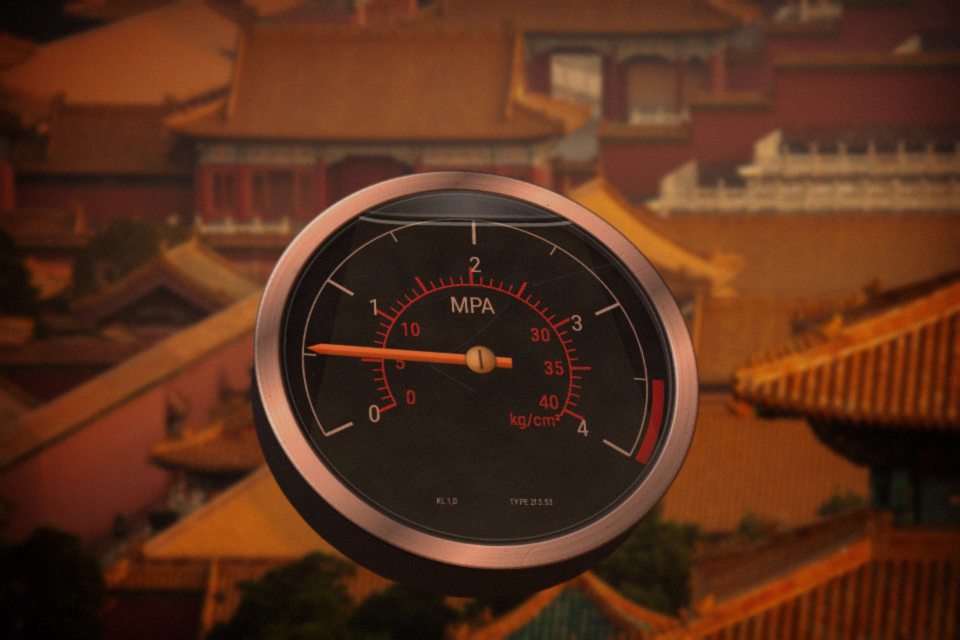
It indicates 0.5 MPa
